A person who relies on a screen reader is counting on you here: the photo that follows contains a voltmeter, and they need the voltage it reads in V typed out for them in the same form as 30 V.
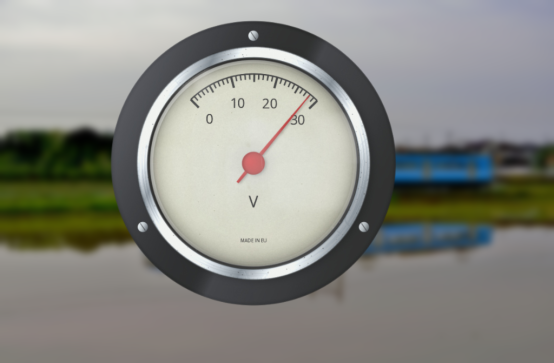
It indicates 28 V
